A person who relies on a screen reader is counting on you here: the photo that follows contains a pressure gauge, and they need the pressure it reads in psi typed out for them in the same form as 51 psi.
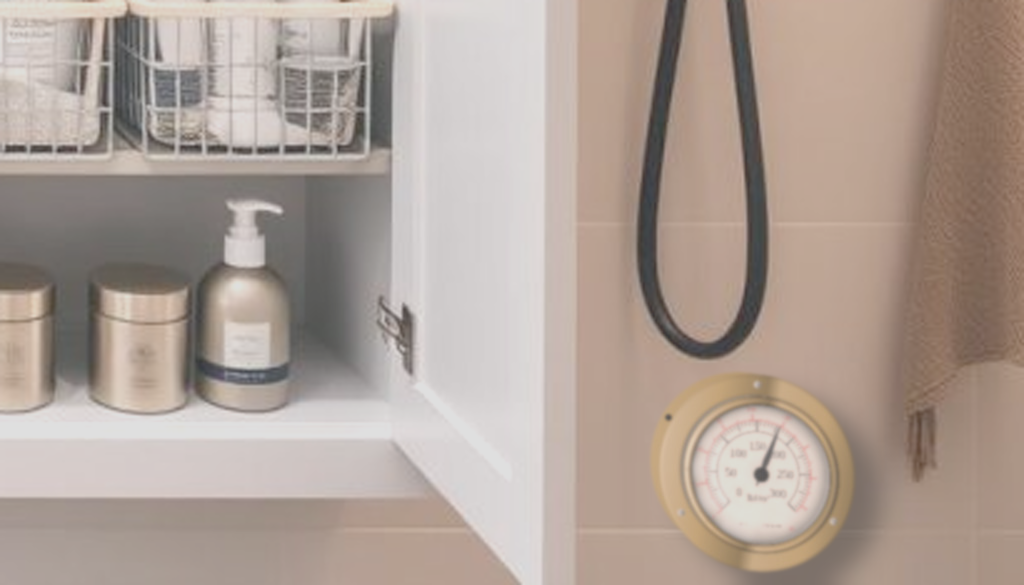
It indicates 175 psi
